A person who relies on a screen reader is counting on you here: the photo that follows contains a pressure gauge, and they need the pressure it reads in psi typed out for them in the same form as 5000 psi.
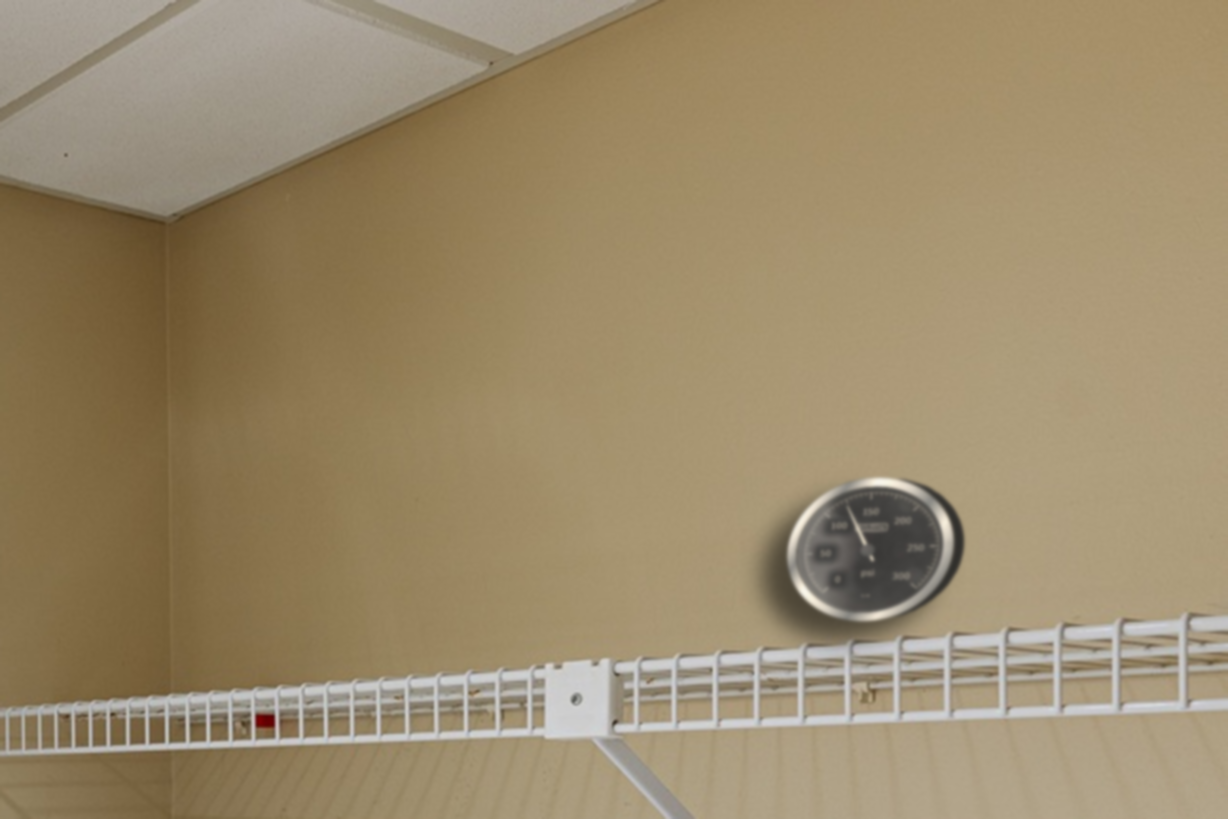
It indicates 125 psi
